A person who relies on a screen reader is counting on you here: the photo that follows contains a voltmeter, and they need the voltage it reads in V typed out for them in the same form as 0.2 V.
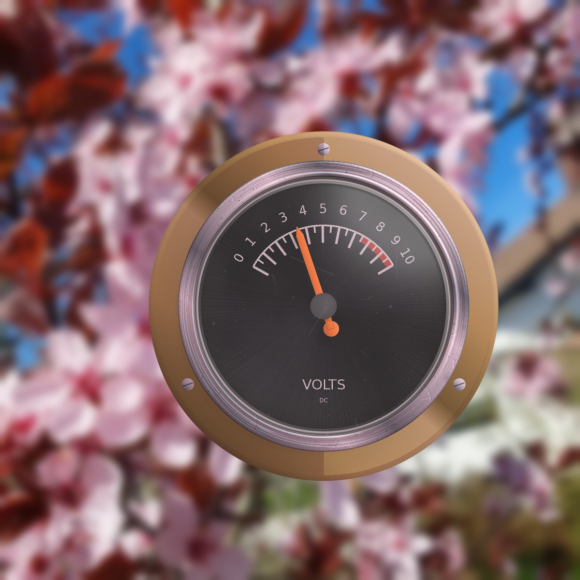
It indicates 3.5 V
